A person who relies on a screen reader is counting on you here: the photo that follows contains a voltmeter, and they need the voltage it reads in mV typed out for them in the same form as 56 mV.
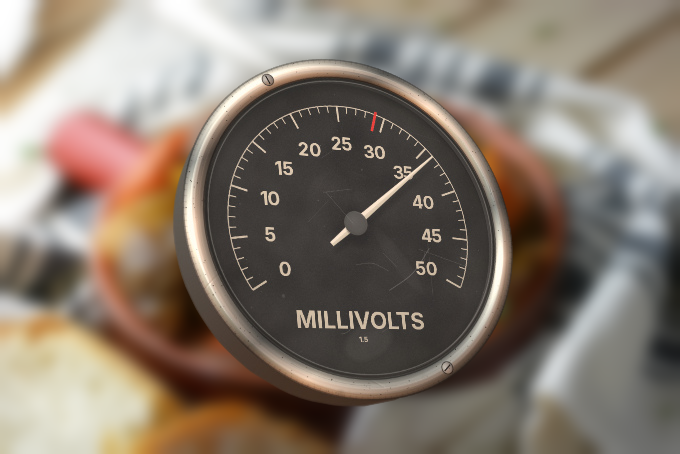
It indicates 36 mV
